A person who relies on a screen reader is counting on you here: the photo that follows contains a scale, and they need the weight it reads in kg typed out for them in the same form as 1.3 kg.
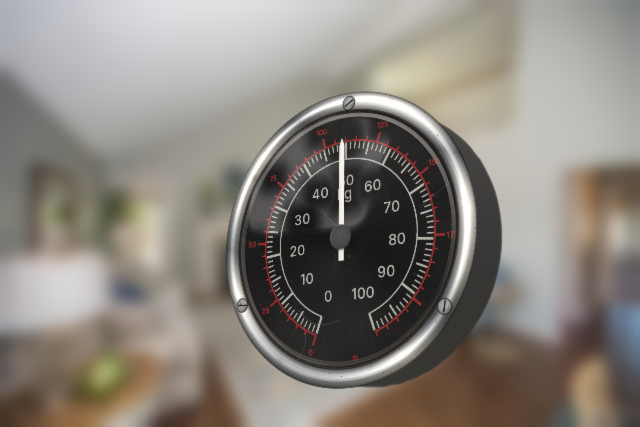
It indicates 50 kg
